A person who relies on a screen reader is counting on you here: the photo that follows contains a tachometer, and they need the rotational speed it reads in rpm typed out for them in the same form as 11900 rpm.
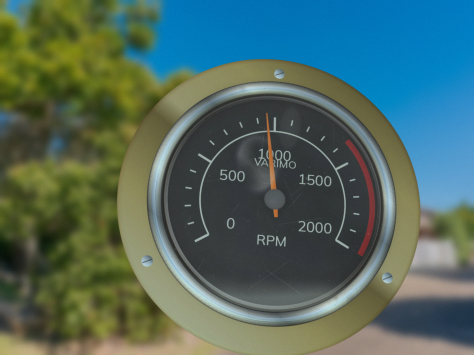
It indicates 950 rpm
